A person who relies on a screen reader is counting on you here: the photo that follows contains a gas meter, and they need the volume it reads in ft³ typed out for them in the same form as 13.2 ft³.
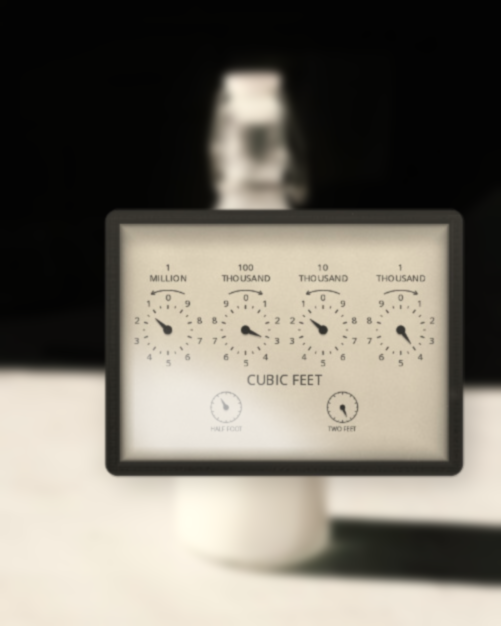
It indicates 131400 ft³
